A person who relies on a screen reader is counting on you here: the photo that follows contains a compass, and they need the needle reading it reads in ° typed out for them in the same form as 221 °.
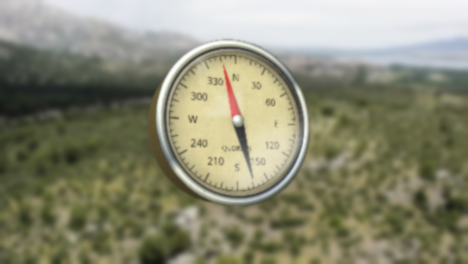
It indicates 345 °
